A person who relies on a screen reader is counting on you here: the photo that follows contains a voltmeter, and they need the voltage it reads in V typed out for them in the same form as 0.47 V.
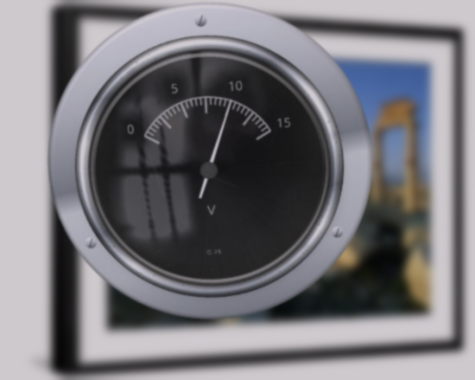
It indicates 10 V
